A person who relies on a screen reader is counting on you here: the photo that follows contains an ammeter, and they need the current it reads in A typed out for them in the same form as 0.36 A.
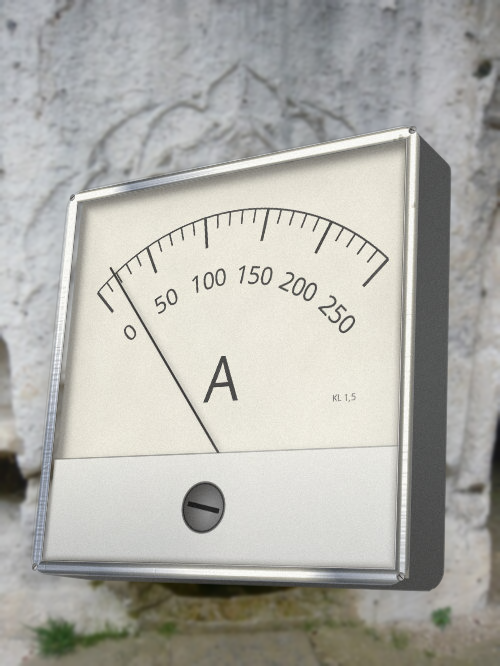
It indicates 20 A
